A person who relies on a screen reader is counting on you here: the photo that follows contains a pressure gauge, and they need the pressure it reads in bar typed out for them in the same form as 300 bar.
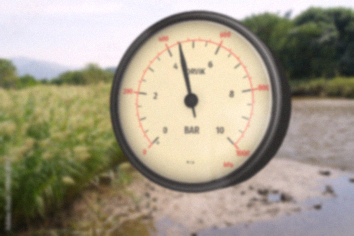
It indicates 4.5 bar
